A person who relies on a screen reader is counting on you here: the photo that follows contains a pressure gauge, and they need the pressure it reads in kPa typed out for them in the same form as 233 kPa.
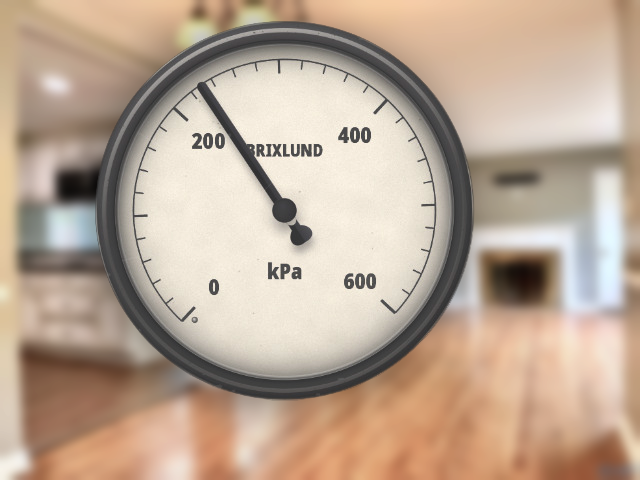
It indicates 230 kPa
